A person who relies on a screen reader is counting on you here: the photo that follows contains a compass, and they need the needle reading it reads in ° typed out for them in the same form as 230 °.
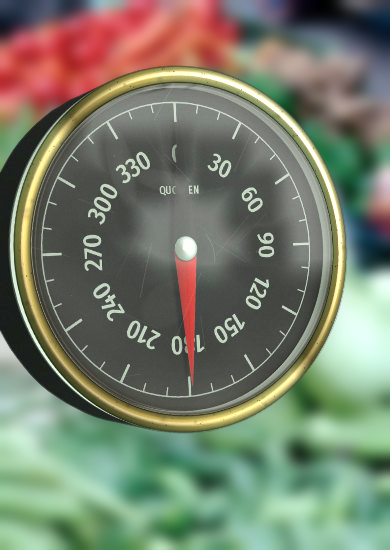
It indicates 180 °
